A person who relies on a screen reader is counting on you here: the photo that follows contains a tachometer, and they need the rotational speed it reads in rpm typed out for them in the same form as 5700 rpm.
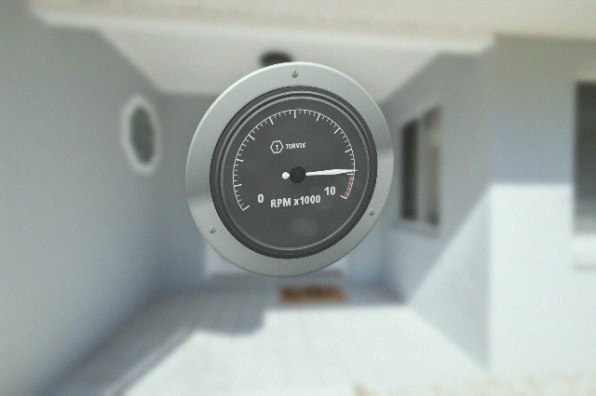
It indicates 8800 rpm
